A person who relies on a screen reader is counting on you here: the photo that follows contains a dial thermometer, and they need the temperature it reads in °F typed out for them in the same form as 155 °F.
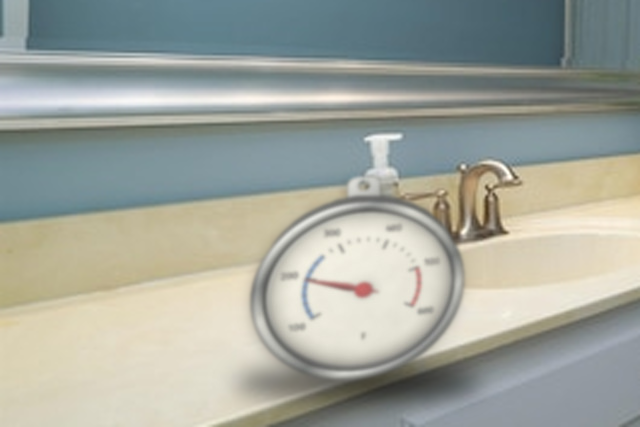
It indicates 200 °F
